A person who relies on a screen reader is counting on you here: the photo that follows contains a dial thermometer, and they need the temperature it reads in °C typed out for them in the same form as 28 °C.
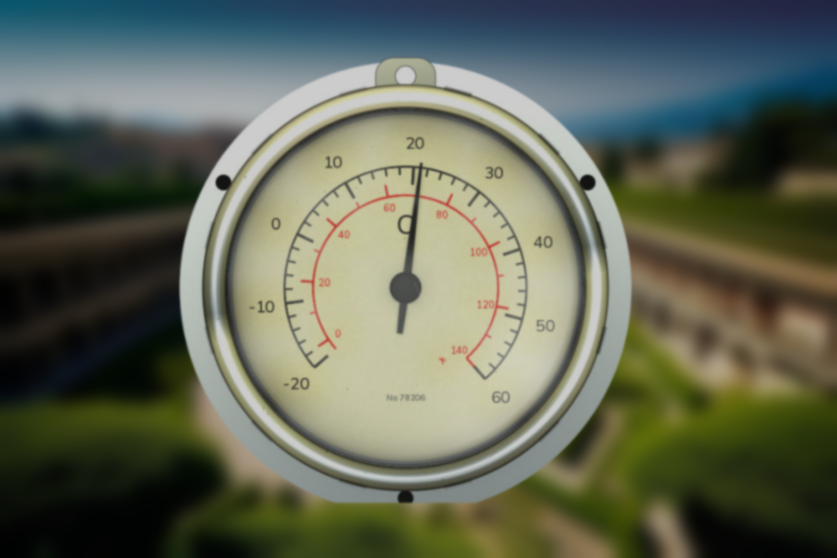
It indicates 21 °C
